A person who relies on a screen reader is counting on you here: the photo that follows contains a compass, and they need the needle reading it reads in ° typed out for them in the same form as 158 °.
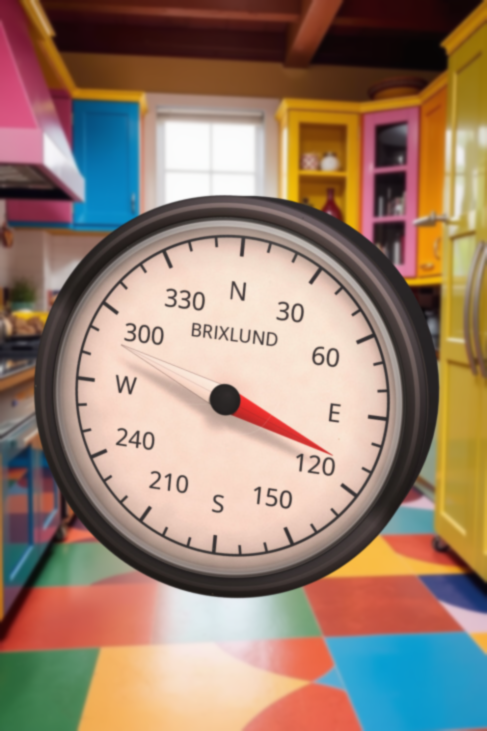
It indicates 110 °
